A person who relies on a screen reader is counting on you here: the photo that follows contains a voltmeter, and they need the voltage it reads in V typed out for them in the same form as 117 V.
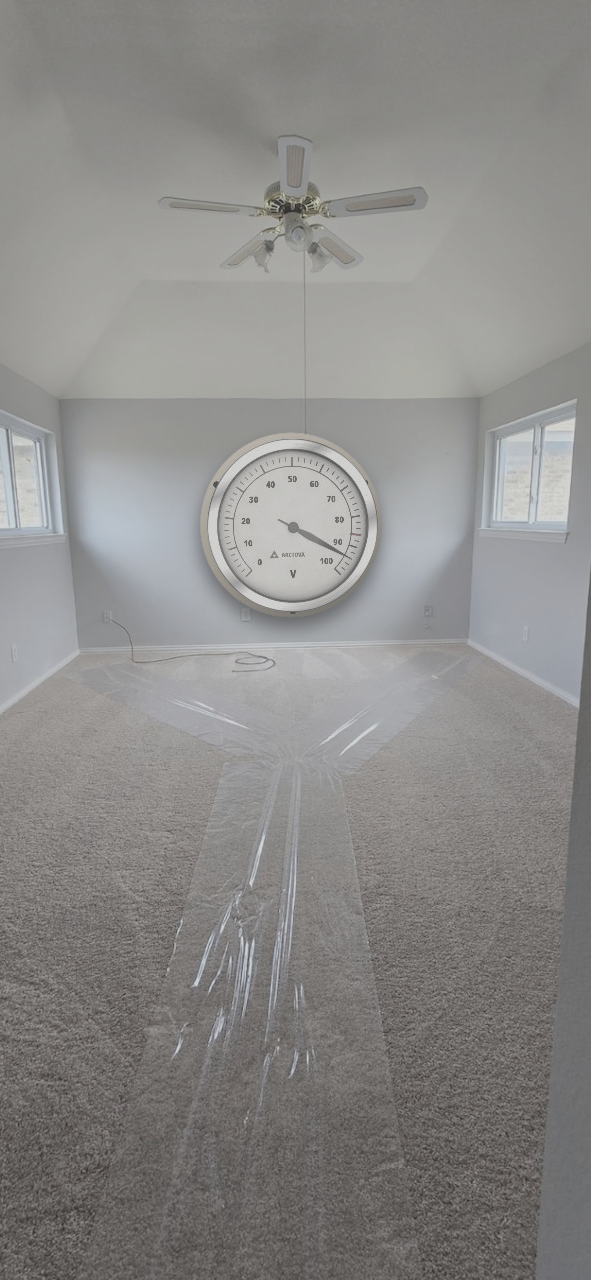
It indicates 94 V
